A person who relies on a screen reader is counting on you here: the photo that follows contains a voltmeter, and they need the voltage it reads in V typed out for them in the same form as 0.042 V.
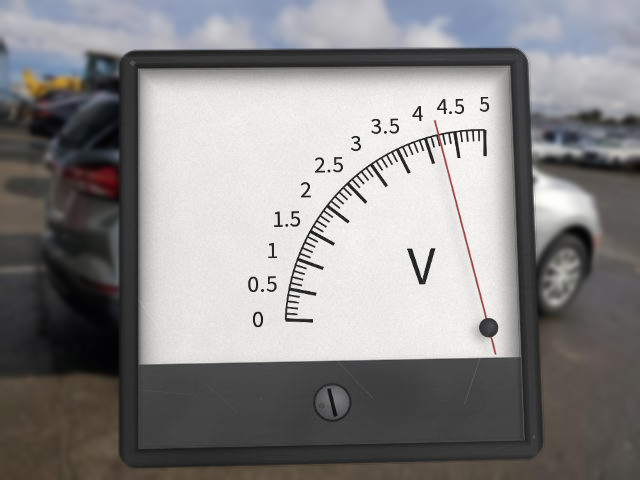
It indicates 4.2 V
